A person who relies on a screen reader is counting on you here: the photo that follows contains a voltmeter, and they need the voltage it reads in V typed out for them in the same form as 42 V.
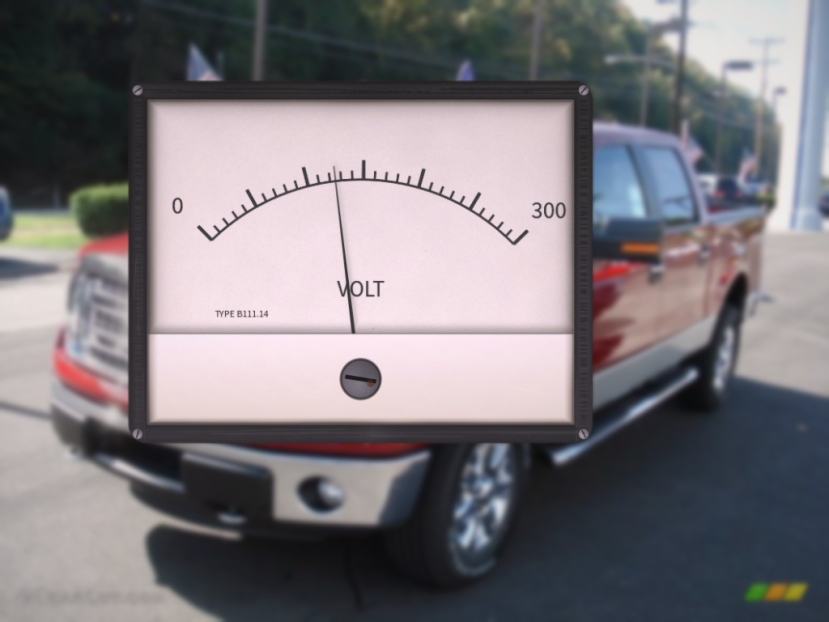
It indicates 125 V
